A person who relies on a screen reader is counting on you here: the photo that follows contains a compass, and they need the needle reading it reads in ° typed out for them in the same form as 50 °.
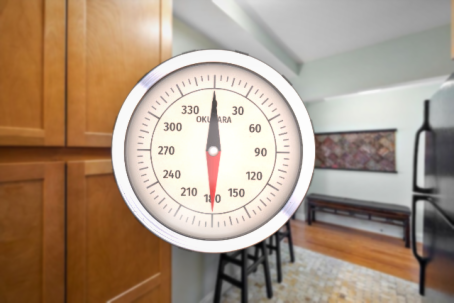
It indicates 180 °
